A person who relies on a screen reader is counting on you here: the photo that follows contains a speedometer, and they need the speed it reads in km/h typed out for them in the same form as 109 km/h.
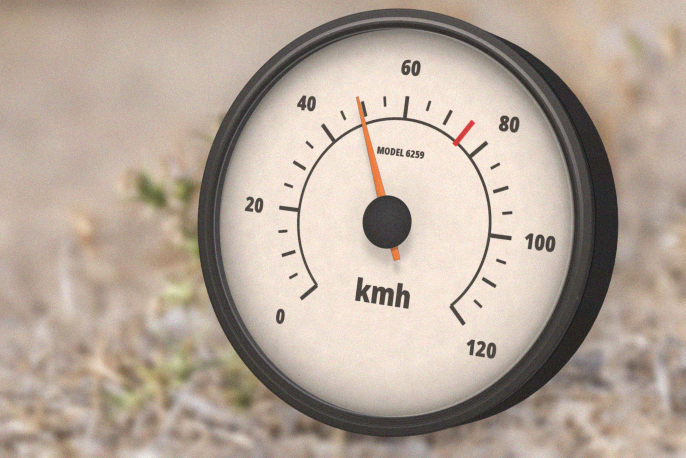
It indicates 50 km/h
